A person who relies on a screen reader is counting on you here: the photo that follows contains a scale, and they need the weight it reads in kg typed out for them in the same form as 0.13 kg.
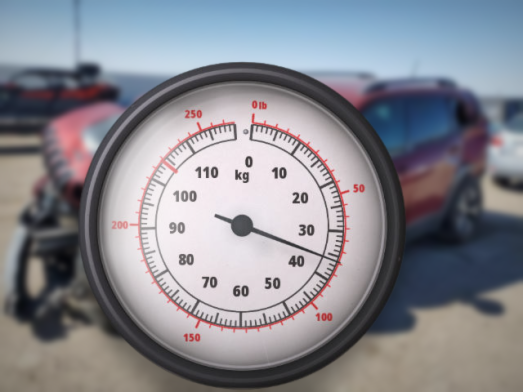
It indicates 36 kg
